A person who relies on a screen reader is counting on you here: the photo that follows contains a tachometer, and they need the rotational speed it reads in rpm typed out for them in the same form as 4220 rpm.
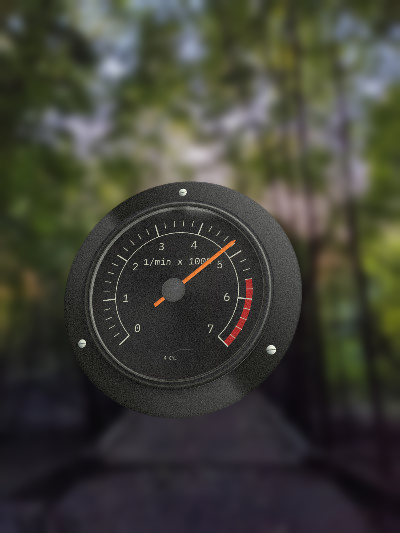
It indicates 4800 rpm
